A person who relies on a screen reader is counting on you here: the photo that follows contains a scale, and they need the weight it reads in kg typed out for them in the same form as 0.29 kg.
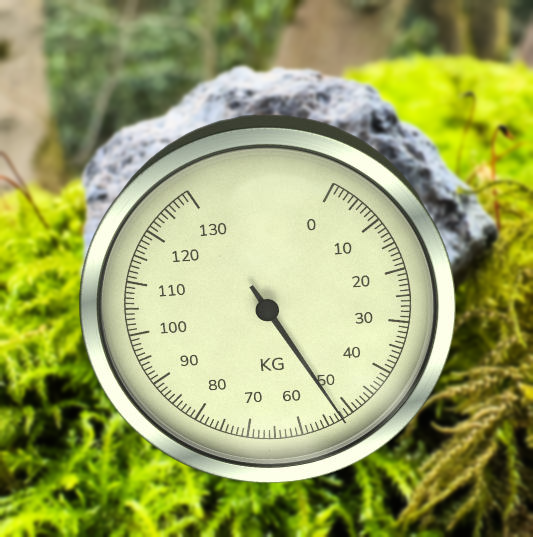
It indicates 52 kg
